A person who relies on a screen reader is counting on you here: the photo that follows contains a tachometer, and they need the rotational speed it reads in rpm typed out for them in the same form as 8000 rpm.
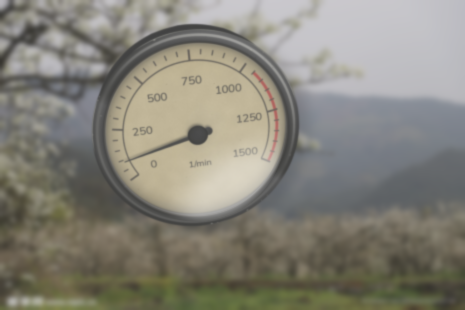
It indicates 100 rpm
